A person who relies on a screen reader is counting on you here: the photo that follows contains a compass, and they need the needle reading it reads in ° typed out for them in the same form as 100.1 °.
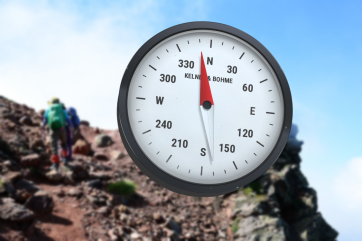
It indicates 350 °
